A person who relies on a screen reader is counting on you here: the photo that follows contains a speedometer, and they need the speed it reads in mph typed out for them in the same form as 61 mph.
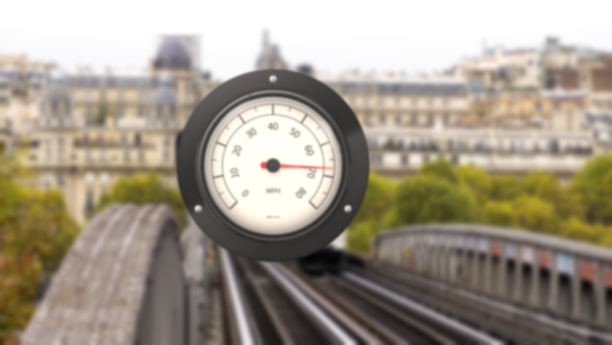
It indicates 67.5 mph
